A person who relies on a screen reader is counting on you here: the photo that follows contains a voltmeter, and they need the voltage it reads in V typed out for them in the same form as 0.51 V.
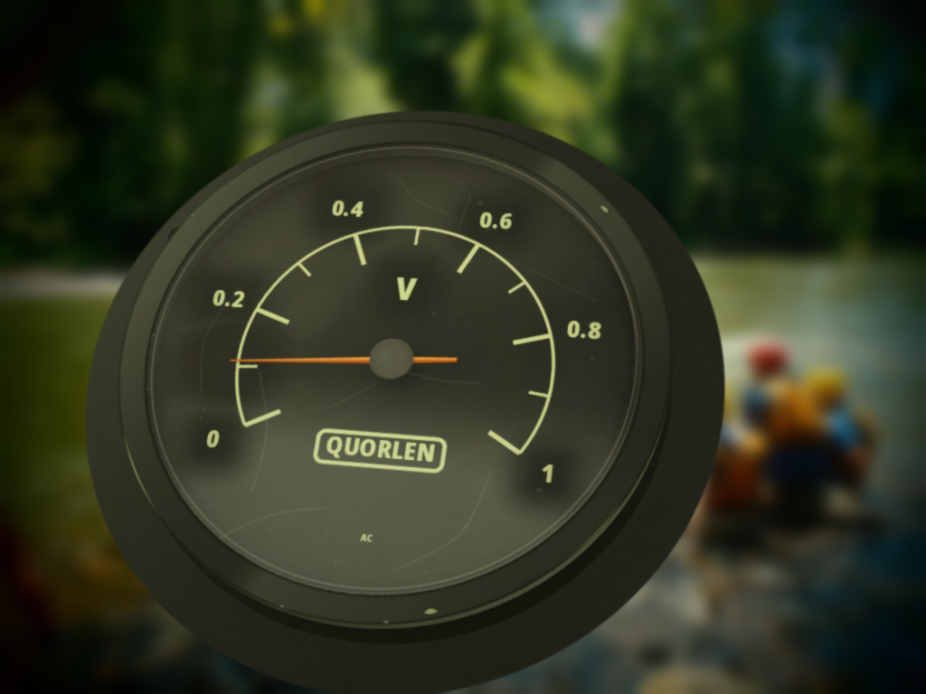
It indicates 0.1 V
